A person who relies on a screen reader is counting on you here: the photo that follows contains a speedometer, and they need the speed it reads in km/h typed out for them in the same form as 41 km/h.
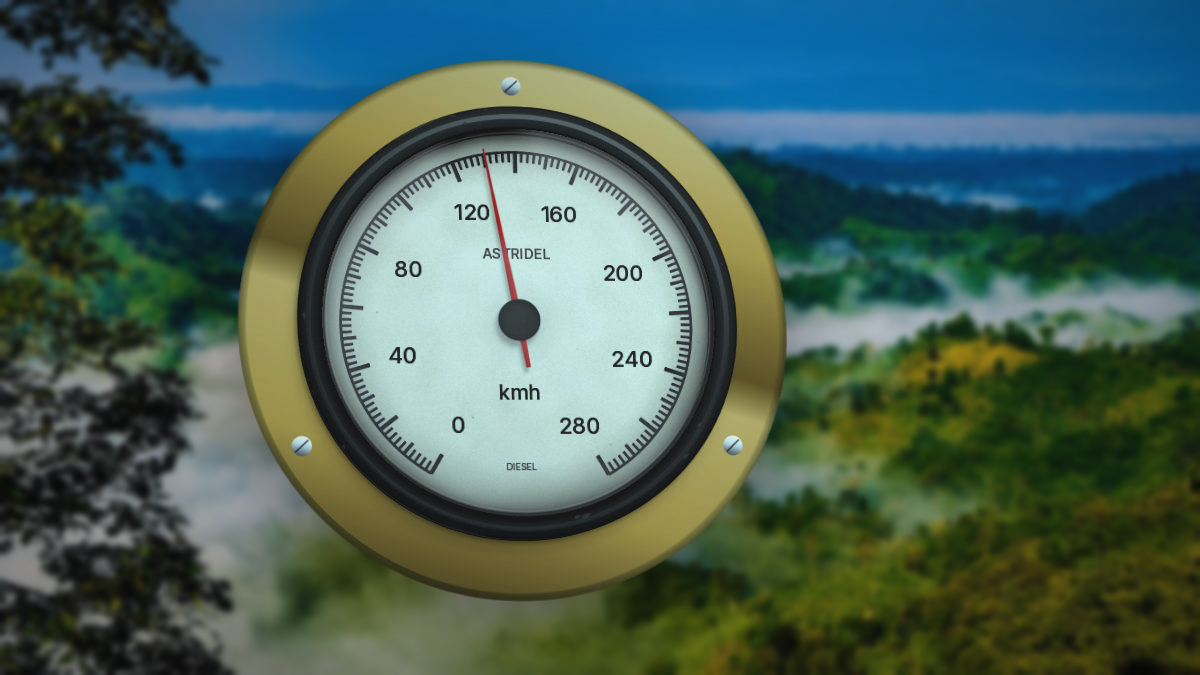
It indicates 130 km/h
